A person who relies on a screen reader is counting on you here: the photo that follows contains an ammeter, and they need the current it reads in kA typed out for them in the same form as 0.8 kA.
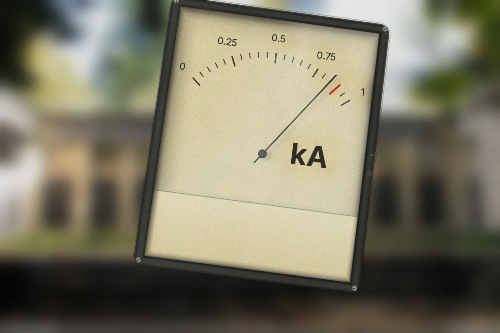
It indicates 0.85 kA
